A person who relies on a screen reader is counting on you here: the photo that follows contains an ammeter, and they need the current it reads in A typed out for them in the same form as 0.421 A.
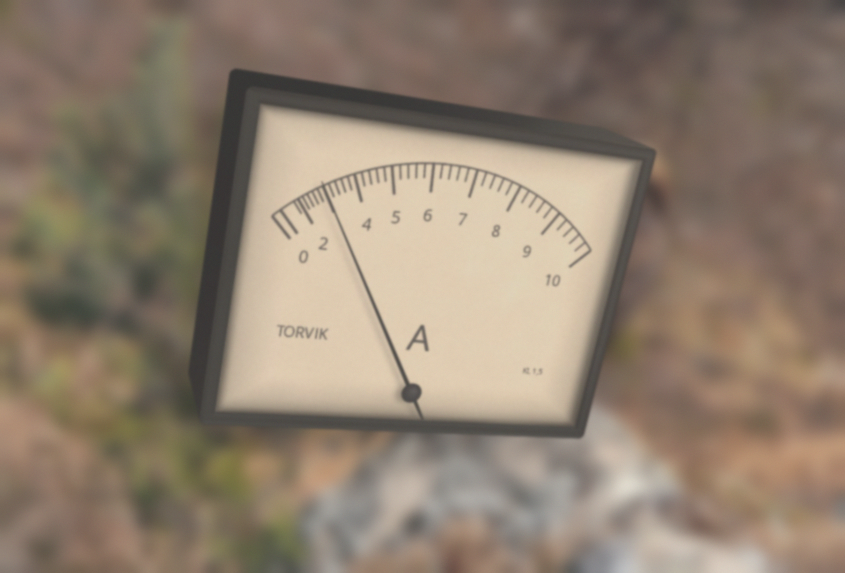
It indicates 3 A
